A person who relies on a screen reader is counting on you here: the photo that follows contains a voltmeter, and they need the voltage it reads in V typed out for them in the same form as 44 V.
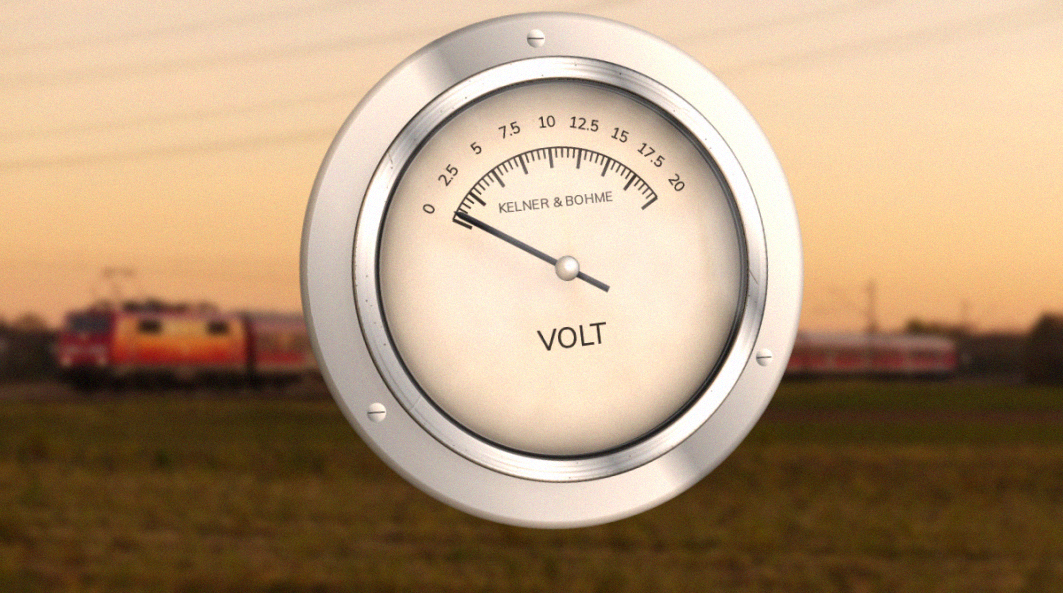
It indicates 0.5 V
